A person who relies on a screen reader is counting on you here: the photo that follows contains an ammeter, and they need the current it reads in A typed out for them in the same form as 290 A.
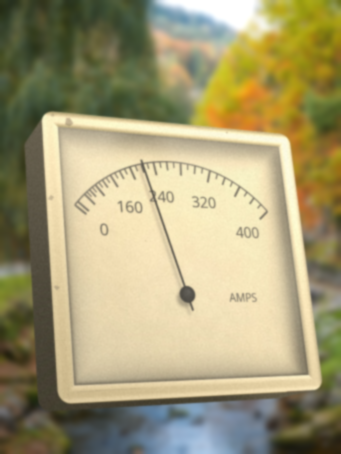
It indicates 220 A
